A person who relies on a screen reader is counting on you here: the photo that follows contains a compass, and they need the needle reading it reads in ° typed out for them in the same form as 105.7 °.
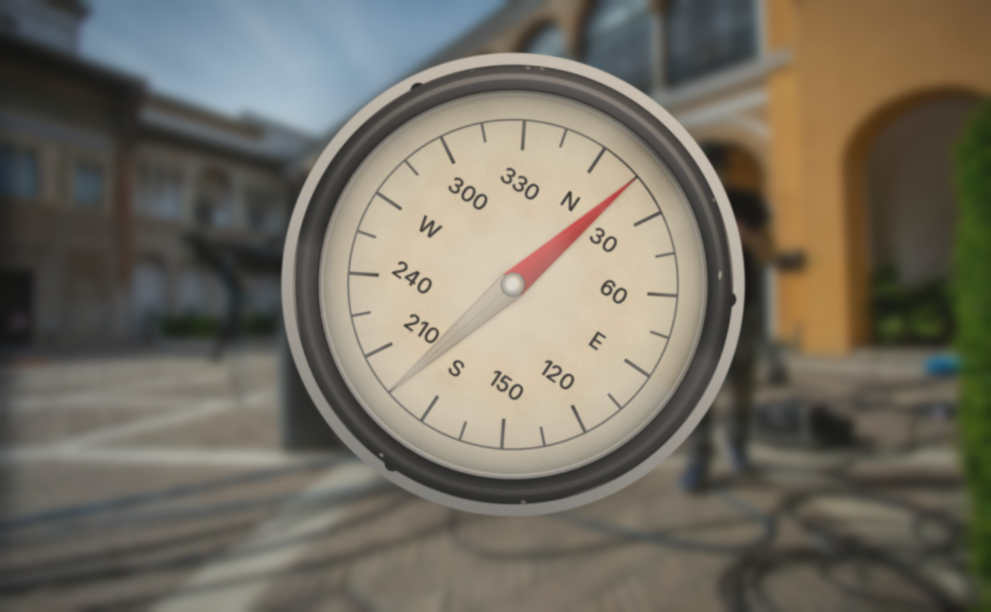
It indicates 15 °
